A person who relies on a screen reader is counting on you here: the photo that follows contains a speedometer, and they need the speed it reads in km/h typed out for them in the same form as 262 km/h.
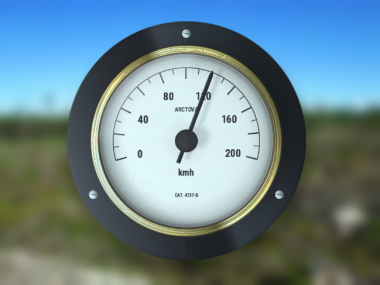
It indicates 120 km/h
